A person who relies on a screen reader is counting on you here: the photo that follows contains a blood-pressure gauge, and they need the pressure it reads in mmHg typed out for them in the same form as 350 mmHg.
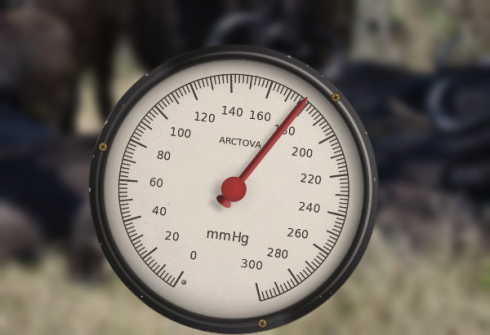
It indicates 178 mmHg
